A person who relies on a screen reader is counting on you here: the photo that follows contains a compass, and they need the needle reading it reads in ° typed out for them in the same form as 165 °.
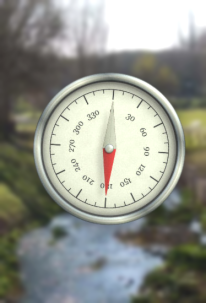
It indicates 180 °
